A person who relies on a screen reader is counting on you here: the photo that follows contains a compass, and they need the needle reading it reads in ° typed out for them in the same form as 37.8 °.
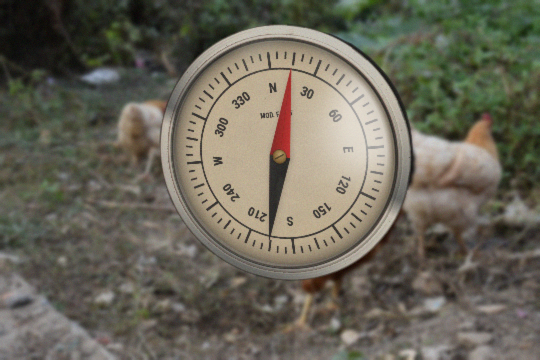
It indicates 15 °
